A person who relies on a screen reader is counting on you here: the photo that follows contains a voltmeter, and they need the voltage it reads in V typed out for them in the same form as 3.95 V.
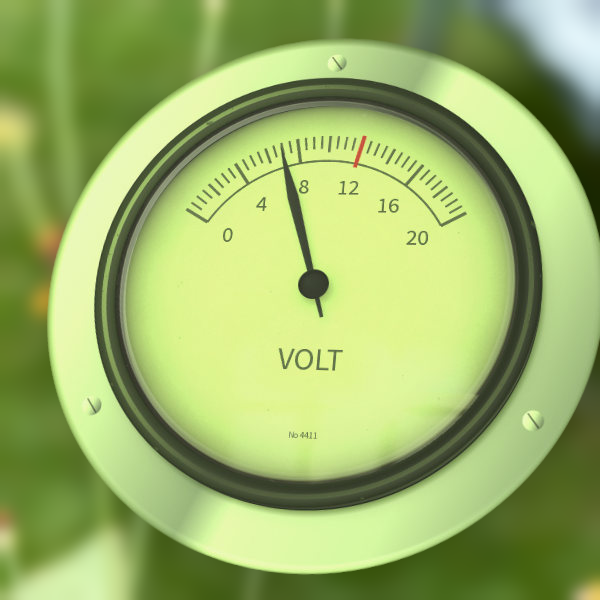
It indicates 7 V
